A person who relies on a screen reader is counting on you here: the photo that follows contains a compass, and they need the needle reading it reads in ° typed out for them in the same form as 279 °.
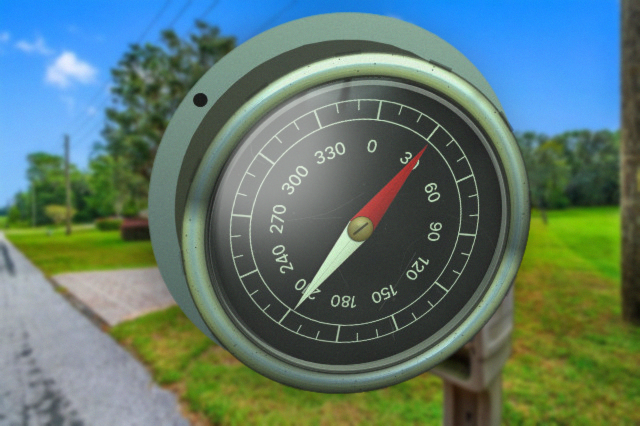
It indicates 30 °
